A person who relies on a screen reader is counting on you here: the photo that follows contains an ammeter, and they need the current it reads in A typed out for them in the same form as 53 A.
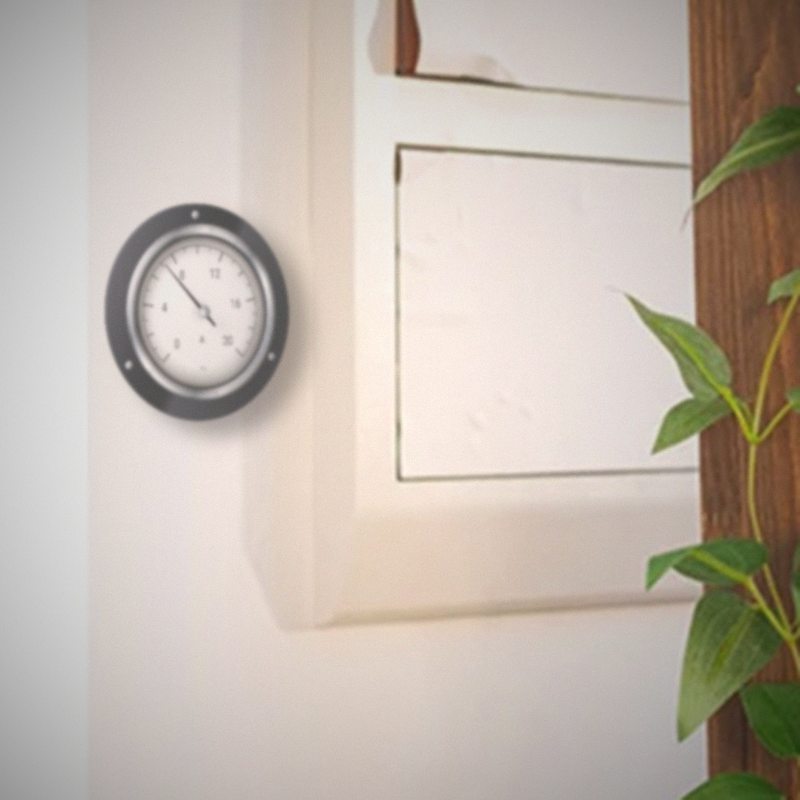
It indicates 7 A
